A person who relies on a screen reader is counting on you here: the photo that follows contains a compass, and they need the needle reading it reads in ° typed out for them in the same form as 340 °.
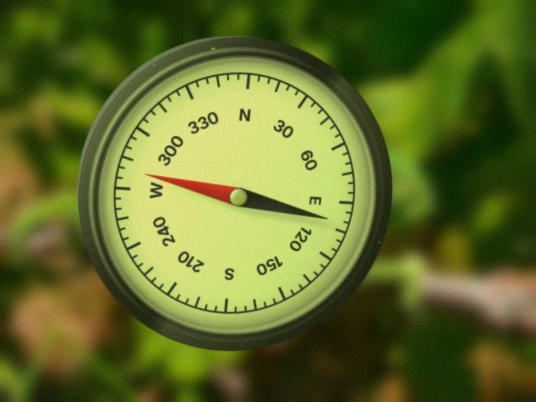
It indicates 280 °
